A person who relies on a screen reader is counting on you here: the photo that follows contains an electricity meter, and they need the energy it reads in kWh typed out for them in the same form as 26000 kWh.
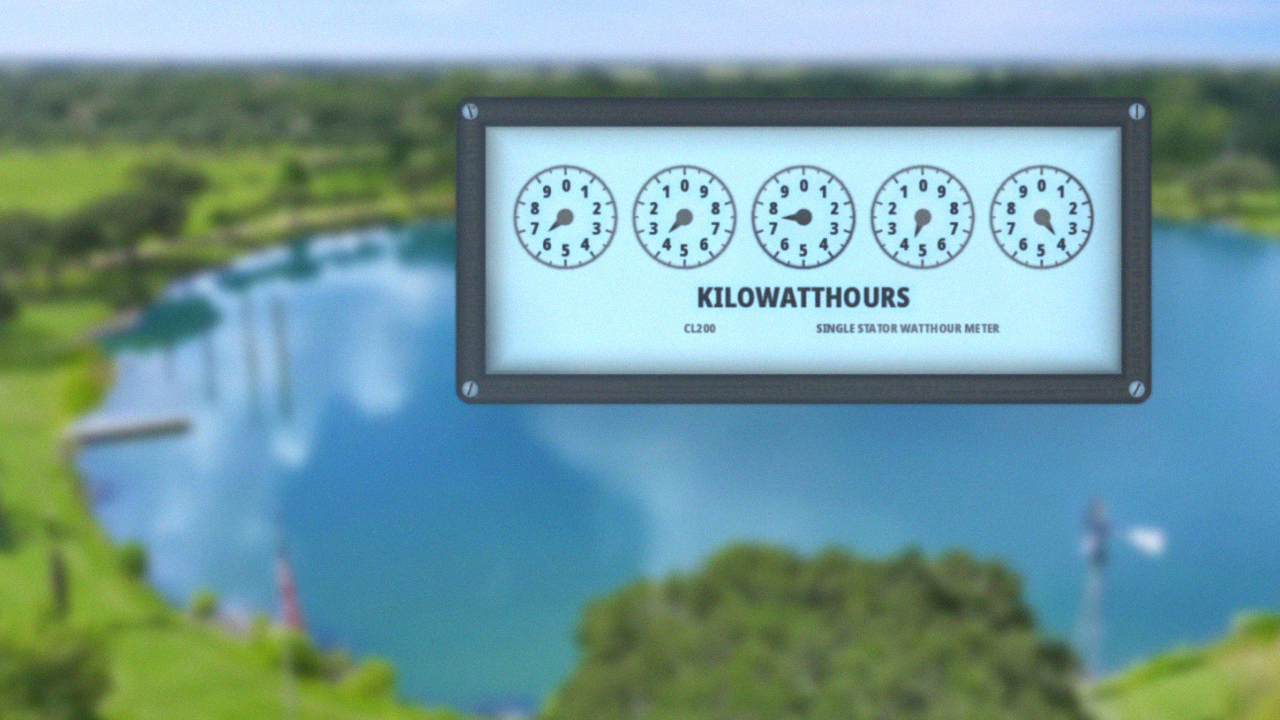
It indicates 63744 kWh
